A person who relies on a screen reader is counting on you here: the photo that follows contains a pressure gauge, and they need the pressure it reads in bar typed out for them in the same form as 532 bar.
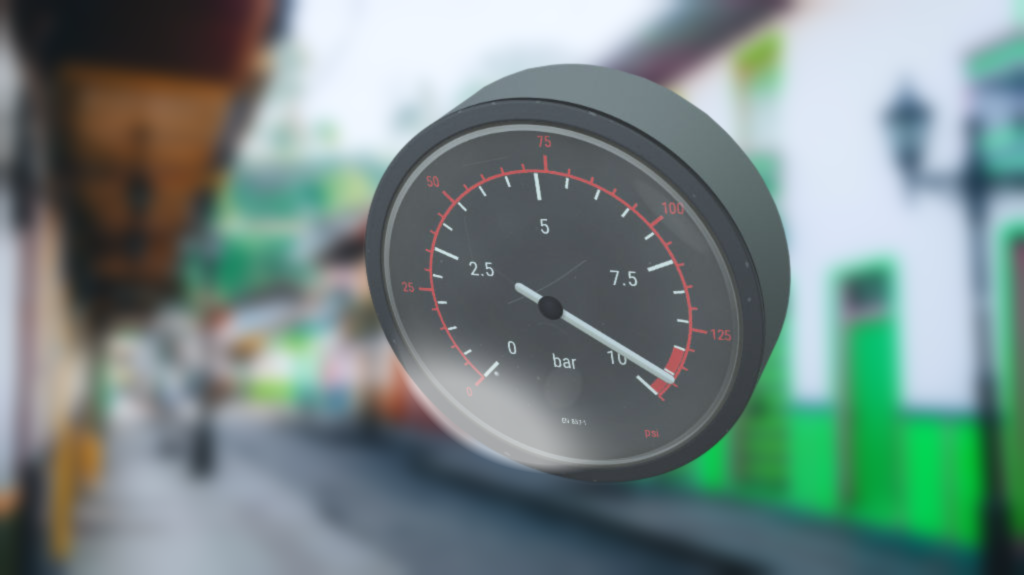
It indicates 9.5 bar
